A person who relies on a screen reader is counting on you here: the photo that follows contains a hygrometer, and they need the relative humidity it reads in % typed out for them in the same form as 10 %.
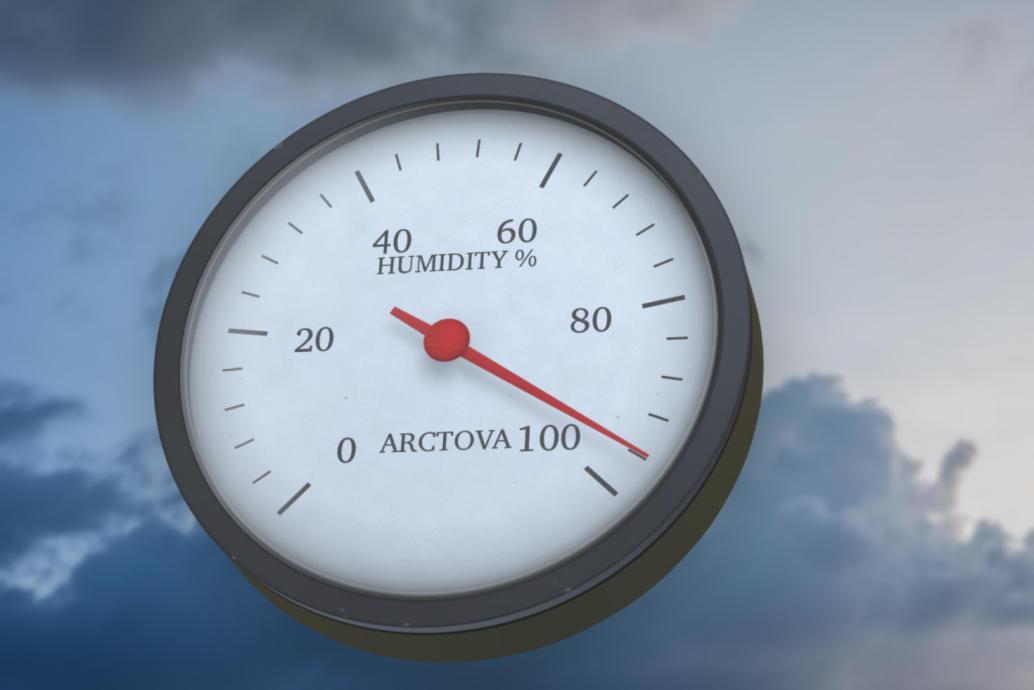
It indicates 96 %
